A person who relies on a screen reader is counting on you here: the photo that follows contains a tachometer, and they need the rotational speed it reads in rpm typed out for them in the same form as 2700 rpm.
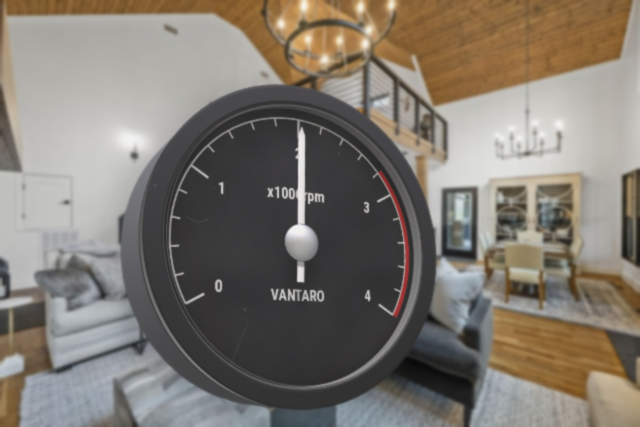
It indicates 2000 rpm
